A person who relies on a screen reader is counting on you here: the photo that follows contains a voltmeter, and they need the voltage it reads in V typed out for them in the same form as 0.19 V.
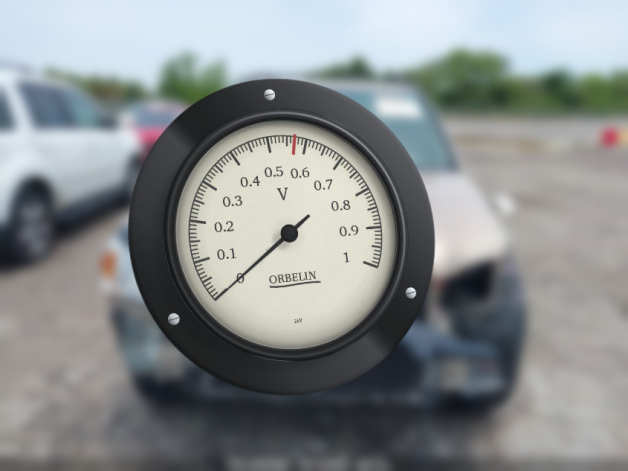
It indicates 0 V
